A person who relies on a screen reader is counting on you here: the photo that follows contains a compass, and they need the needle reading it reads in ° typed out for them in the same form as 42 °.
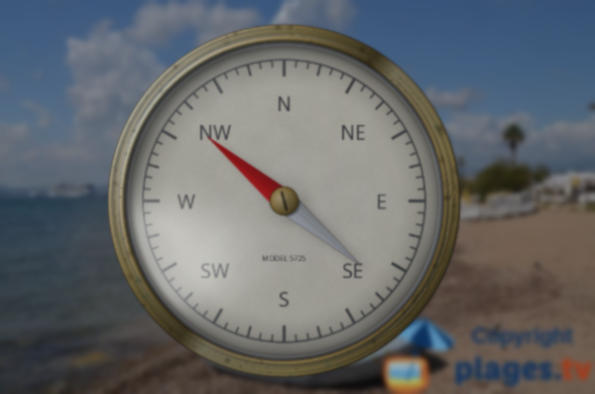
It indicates 310 °
